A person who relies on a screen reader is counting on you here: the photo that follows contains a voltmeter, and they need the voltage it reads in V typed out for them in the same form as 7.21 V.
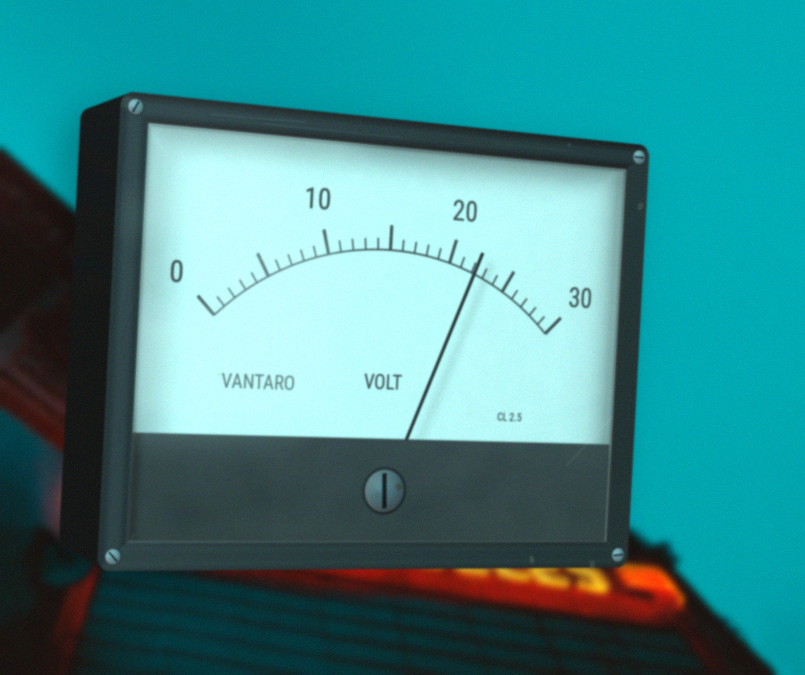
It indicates 22 V
